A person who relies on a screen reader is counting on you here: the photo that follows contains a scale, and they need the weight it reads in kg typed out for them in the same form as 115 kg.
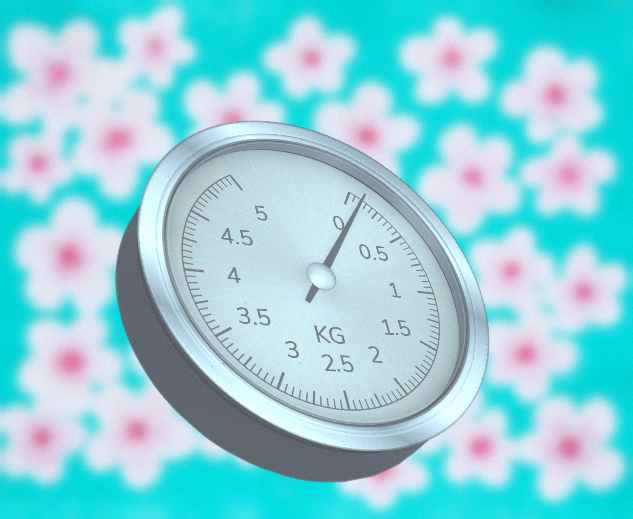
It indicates 0.1 kg
